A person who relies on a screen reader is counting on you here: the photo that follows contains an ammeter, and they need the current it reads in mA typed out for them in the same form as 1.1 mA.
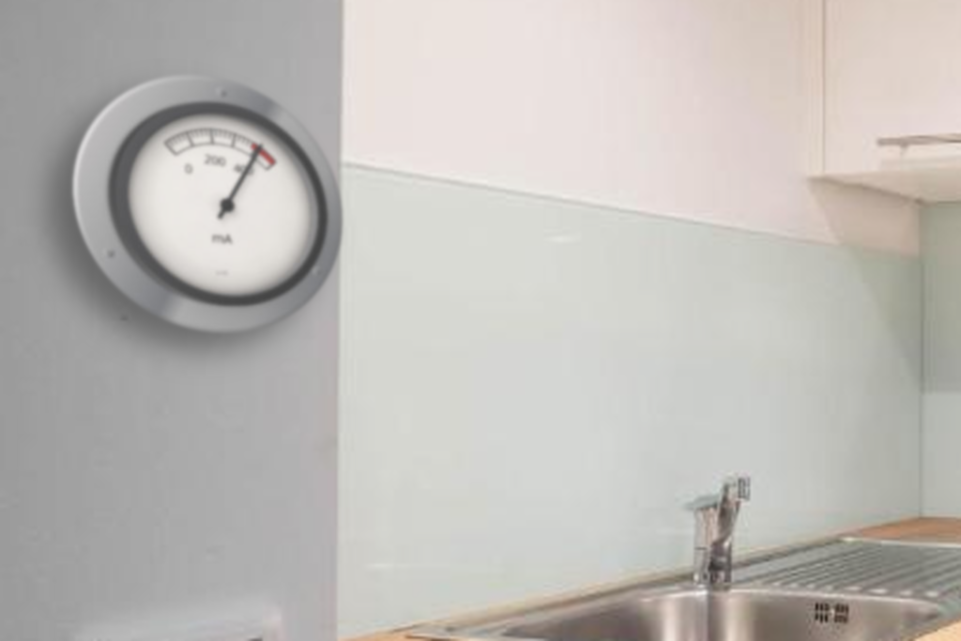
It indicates 400 mA
